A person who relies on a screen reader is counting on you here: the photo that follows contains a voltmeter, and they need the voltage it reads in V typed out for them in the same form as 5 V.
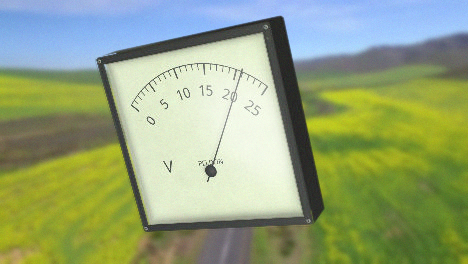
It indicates 21 V
